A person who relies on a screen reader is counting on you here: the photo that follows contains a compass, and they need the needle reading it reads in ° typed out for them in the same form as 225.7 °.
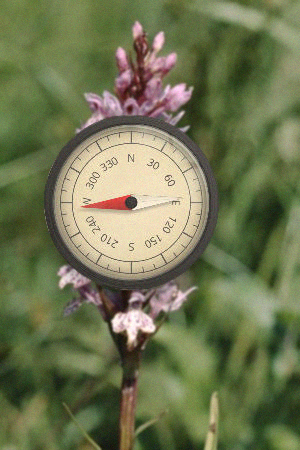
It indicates 265 °
